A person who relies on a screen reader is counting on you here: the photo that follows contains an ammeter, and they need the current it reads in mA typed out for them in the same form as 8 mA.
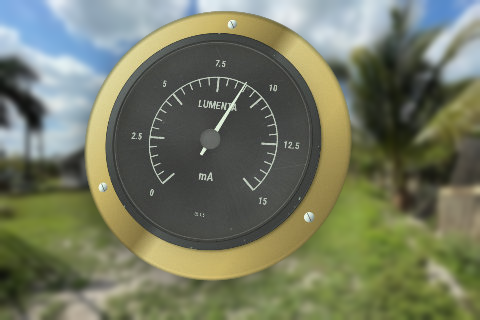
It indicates 9 mA
